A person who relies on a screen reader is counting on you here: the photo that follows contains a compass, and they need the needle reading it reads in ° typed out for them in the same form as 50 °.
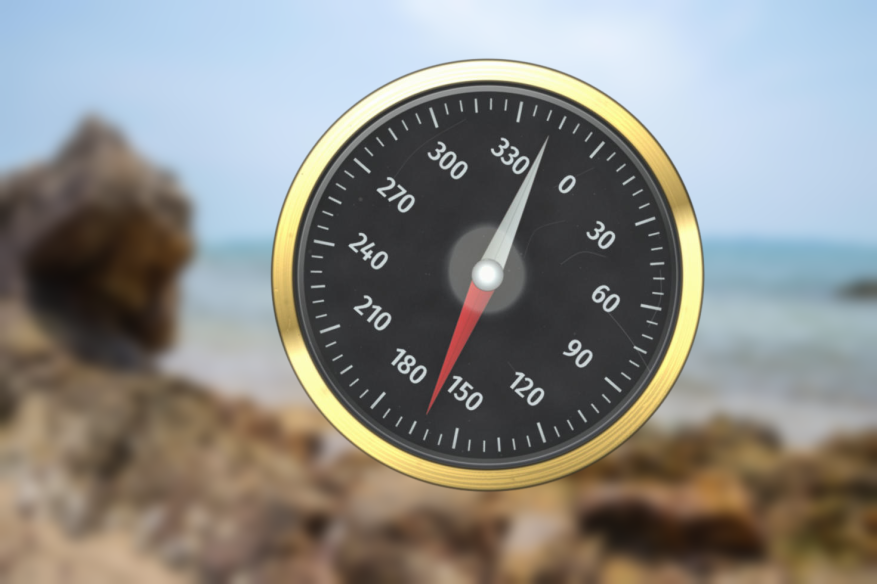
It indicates 162.5 °
